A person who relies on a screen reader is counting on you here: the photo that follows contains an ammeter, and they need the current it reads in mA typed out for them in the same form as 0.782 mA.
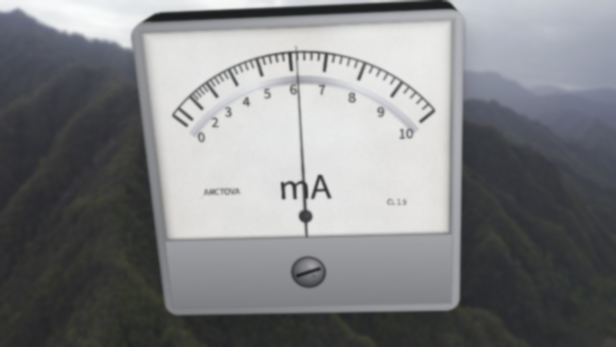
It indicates 6.2 mA
